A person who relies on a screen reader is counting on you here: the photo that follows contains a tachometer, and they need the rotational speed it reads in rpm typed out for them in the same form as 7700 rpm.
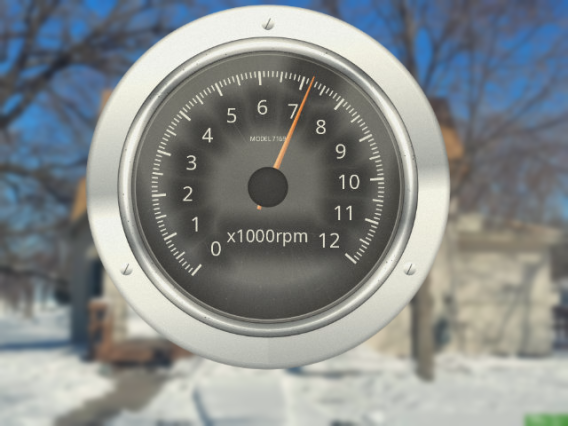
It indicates 7200 rpm
